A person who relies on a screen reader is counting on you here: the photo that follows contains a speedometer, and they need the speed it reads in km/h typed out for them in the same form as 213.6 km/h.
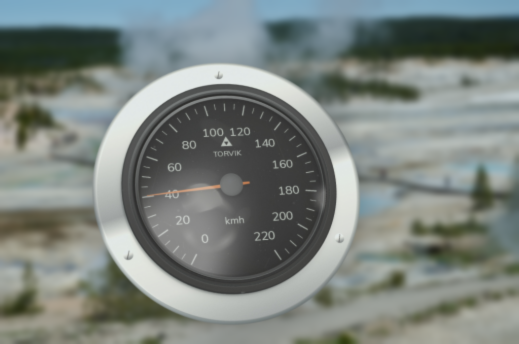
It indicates 40 km/h
